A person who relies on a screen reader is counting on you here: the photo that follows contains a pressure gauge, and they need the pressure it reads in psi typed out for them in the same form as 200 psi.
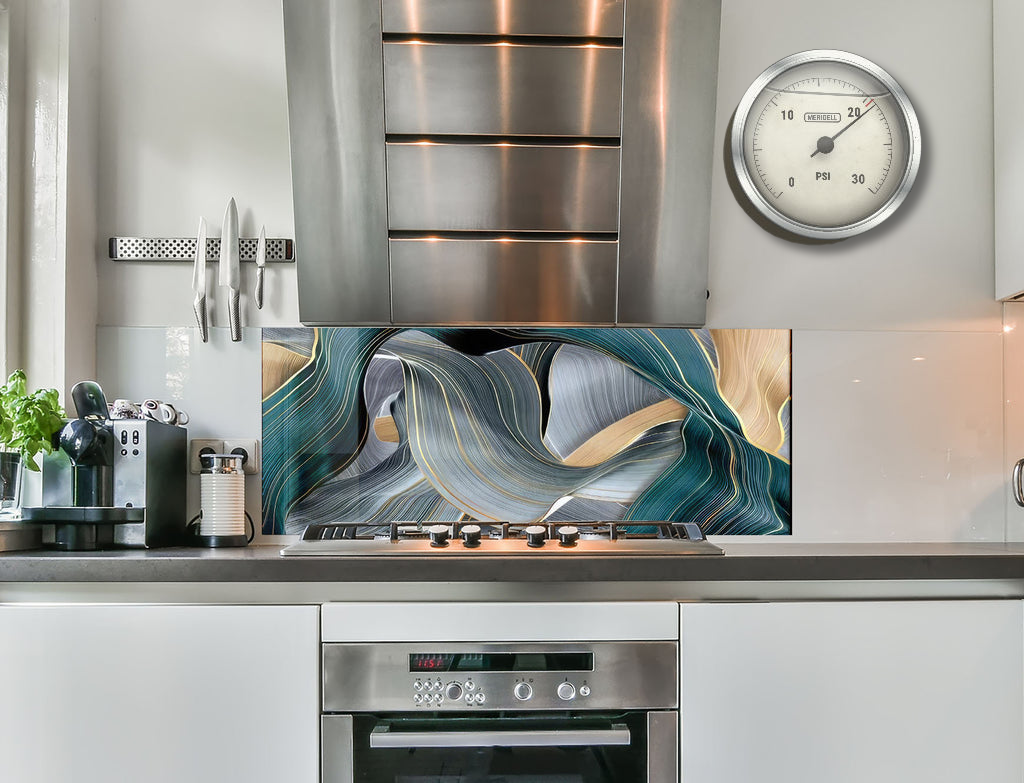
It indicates 21 psi
